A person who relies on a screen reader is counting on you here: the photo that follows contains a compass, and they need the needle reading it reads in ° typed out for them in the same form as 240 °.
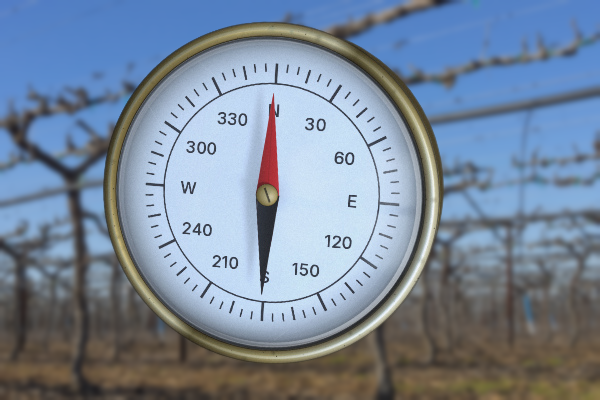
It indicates 0 °
